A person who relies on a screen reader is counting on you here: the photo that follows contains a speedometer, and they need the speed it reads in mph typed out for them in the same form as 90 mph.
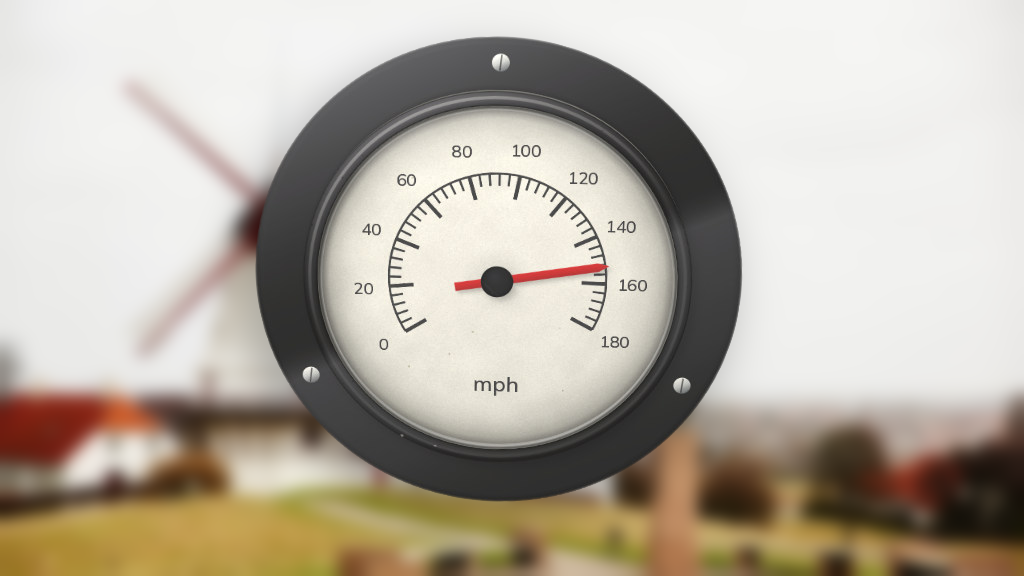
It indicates 152 mph
